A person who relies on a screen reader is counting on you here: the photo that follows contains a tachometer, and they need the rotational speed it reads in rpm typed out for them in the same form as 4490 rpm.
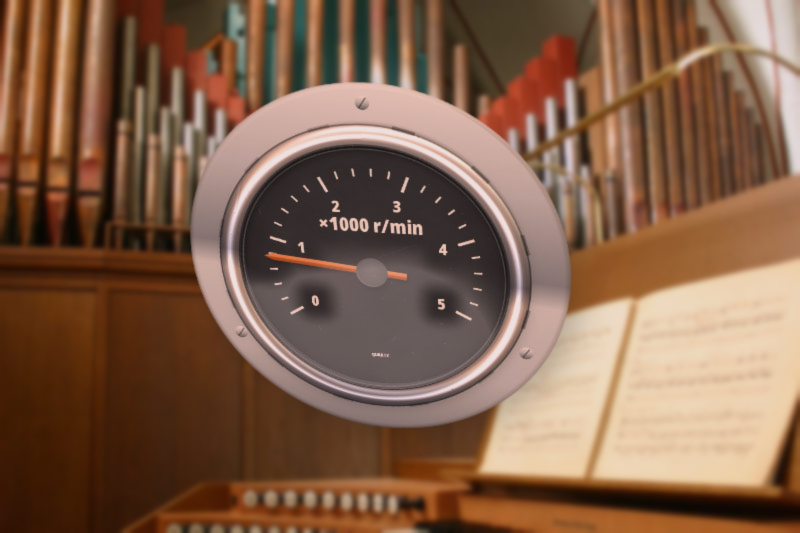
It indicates 800 rpm
